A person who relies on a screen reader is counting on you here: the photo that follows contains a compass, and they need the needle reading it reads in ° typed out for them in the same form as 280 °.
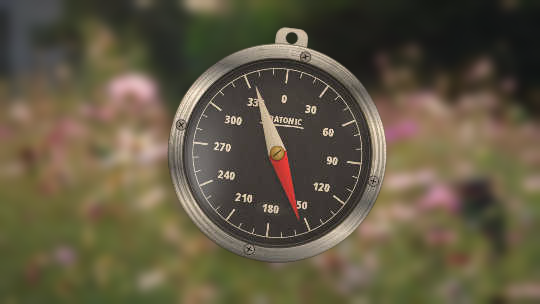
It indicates 155 °
